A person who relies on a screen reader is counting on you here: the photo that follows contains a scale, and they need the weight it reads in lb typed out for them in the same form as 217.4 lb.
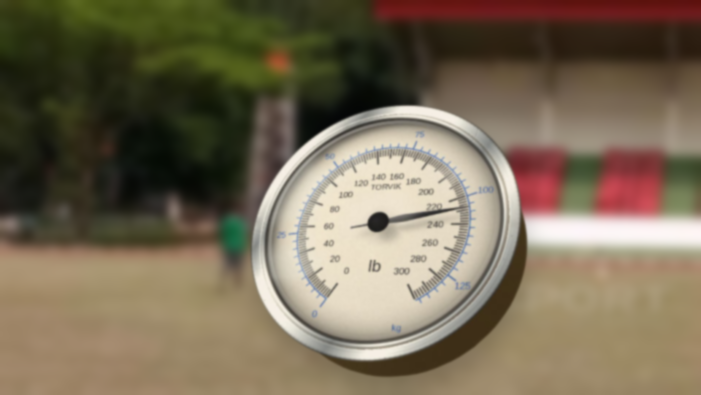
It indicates 230 lb
